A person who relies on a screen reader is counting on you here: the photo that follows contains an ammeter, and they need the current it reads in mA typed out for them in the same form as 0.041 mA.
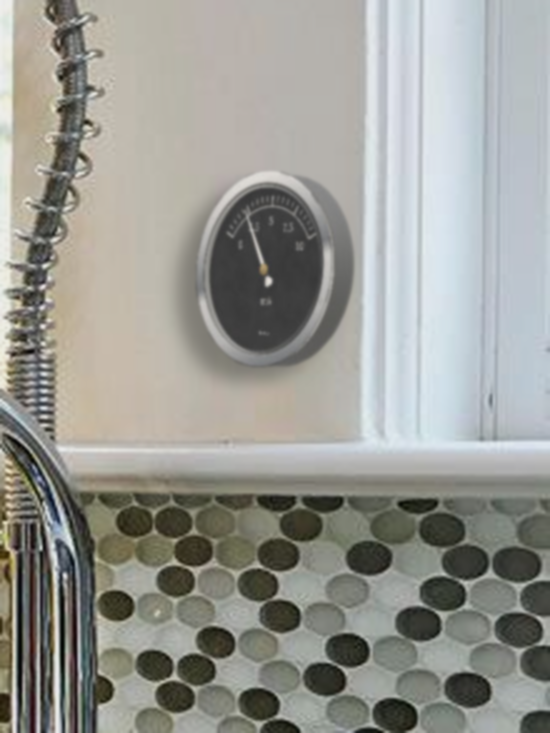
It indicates 2.5 mA
